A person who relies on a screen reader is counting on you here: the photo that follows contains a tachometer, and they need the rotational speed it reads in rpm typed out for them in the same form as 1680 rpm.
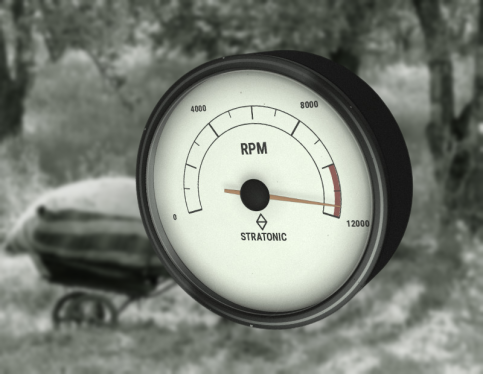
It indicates 11500 rpm
